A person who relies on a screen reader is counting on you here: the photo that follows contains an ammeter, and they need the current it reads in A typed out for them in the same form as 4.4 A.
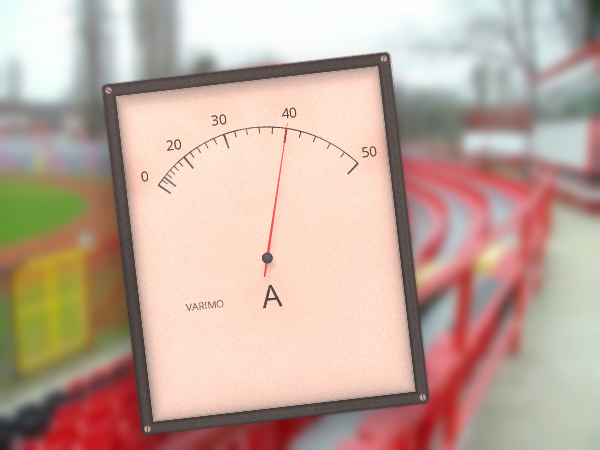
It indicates 40 A
